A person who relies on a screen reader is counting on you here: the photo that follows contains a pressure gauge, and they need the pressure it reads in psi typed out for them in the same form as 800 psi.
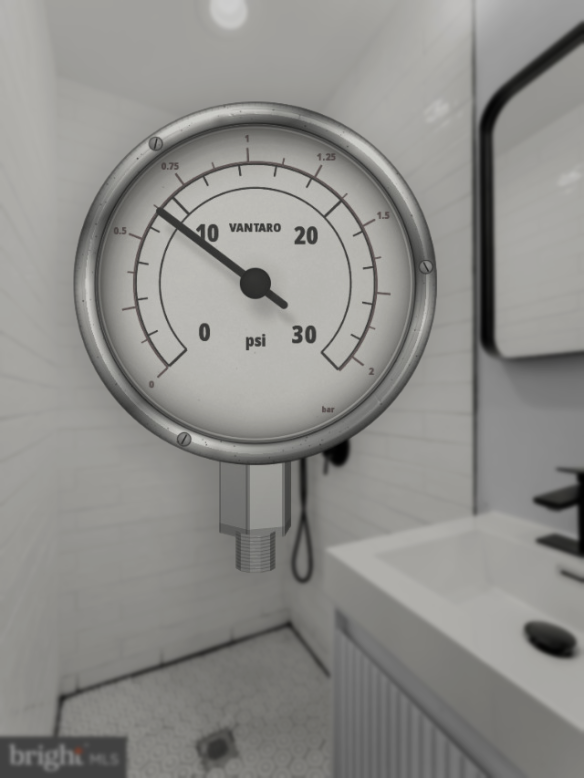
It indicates 9 psi
